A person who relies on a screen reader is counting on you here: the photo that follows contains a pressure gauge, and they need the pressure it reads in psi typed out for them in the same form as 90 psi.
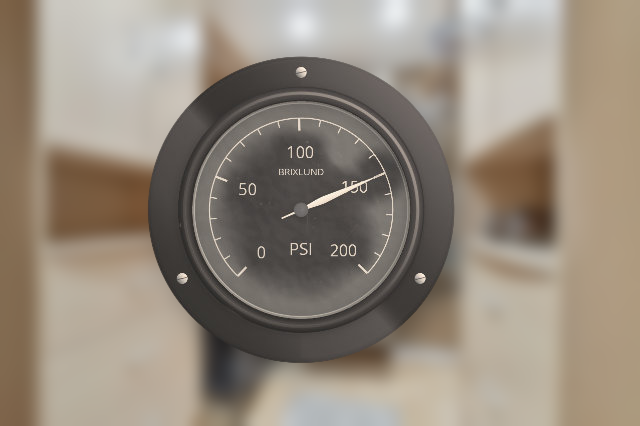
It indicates 150 psi
